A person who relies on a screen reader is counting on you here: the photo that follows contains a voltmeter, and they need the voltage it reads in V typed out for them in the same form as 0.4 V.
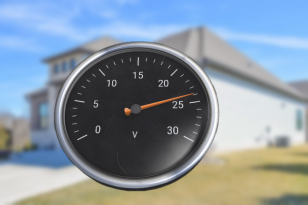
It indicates 24 V
